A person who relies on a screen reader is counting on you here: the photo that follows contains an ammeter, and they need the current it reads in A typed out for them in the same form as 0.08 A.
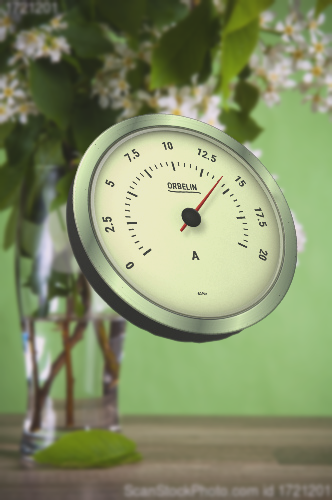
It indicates 14 A
